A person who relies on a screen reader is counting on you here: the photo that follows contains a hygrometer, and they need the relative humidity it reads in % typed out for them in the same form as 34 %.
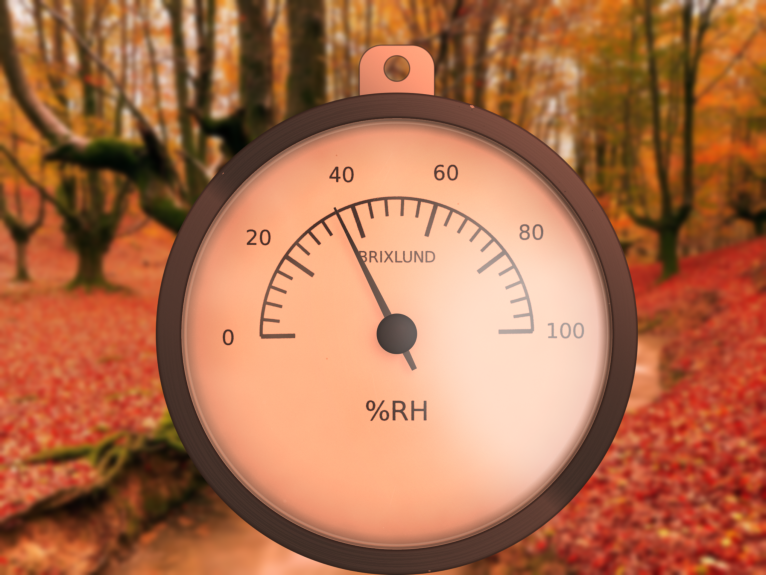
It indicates 36 %
